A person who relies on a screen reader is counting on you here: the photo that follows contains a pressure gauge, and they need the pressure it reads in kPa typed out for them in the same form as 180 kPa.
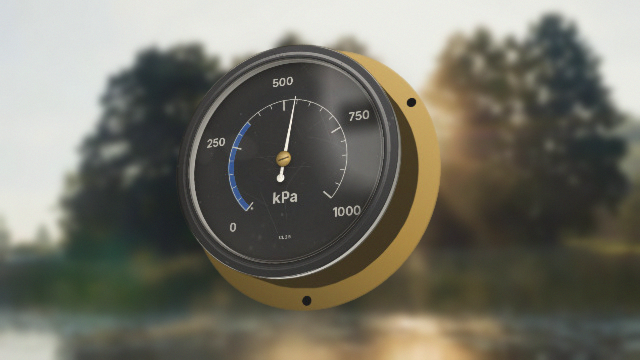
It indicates 550 kPa
